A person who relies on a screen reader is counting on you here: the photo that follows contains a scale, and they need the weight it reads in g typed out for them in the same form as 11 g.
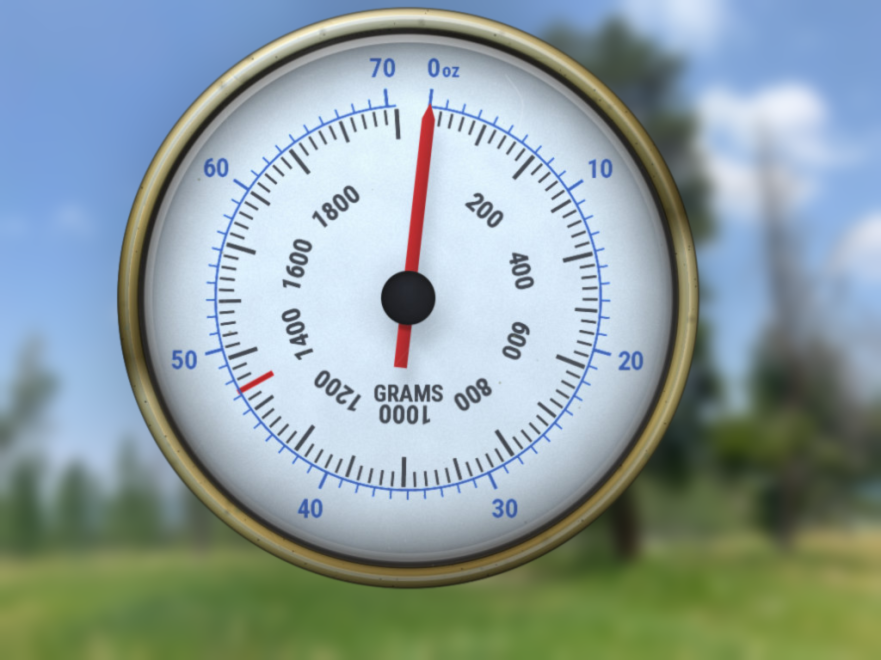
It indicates 0 g
